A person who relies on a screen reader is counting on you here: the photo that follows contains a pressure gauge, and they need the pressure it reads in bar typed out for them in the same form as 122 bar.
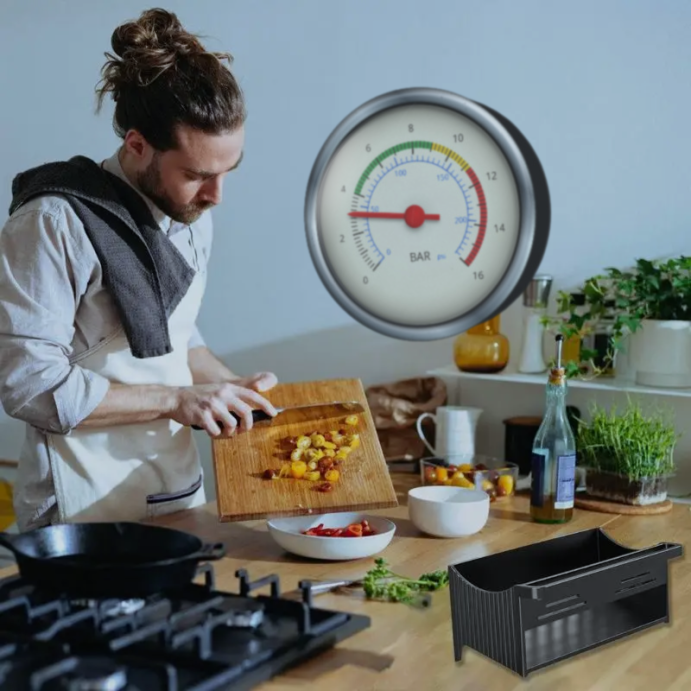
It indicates 3 bar
